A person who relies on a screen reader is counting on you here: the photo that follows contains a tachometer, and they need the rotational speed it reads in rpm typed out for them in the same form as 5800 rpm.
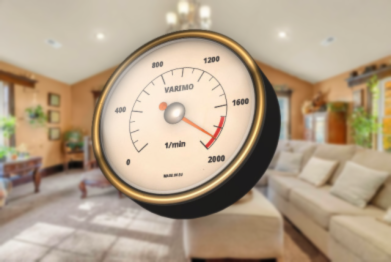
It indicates 1900 rpm
